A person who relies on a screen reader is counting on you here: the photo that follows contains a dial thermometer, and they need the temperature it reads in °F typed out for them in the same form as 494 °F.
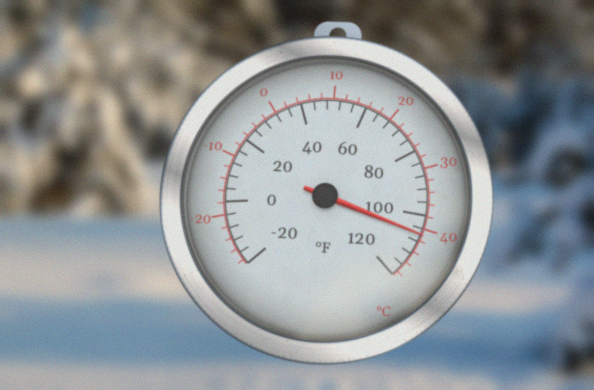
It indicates 106 °F
